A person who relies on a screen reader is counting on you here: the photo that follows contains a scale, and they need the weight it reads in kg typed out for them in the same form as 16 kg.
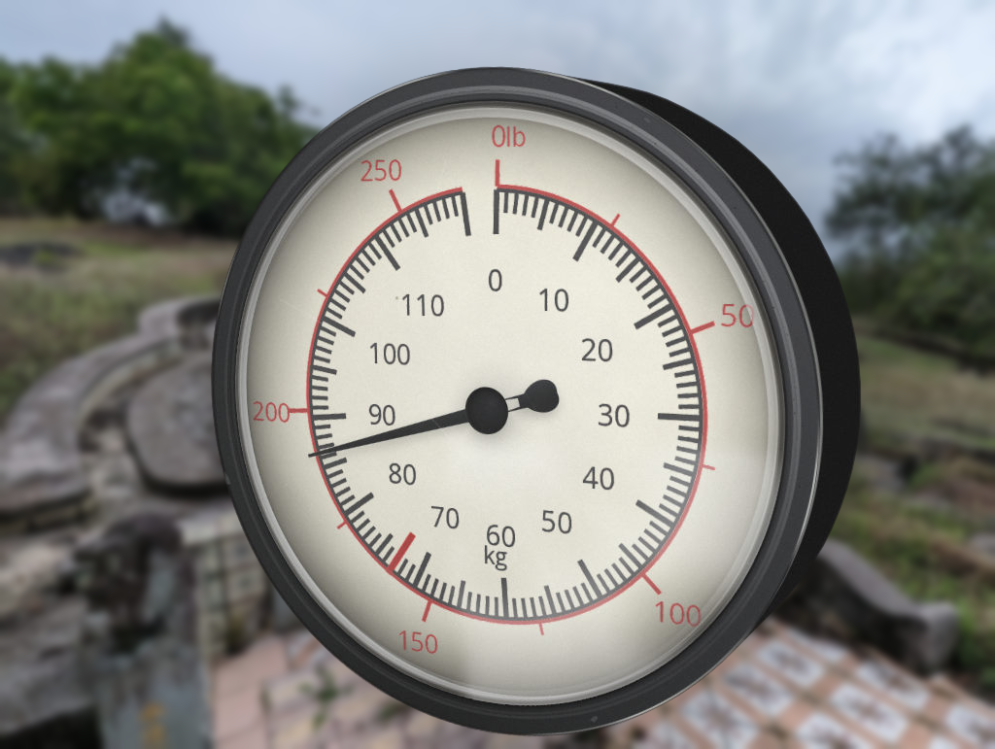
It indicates 86.5 kg
